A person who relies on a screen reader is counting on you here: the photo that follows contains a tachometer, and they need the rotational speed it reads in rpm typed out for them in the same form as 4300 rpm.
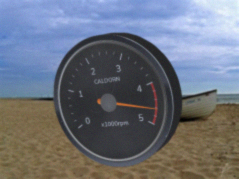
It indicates 4600 rpm
